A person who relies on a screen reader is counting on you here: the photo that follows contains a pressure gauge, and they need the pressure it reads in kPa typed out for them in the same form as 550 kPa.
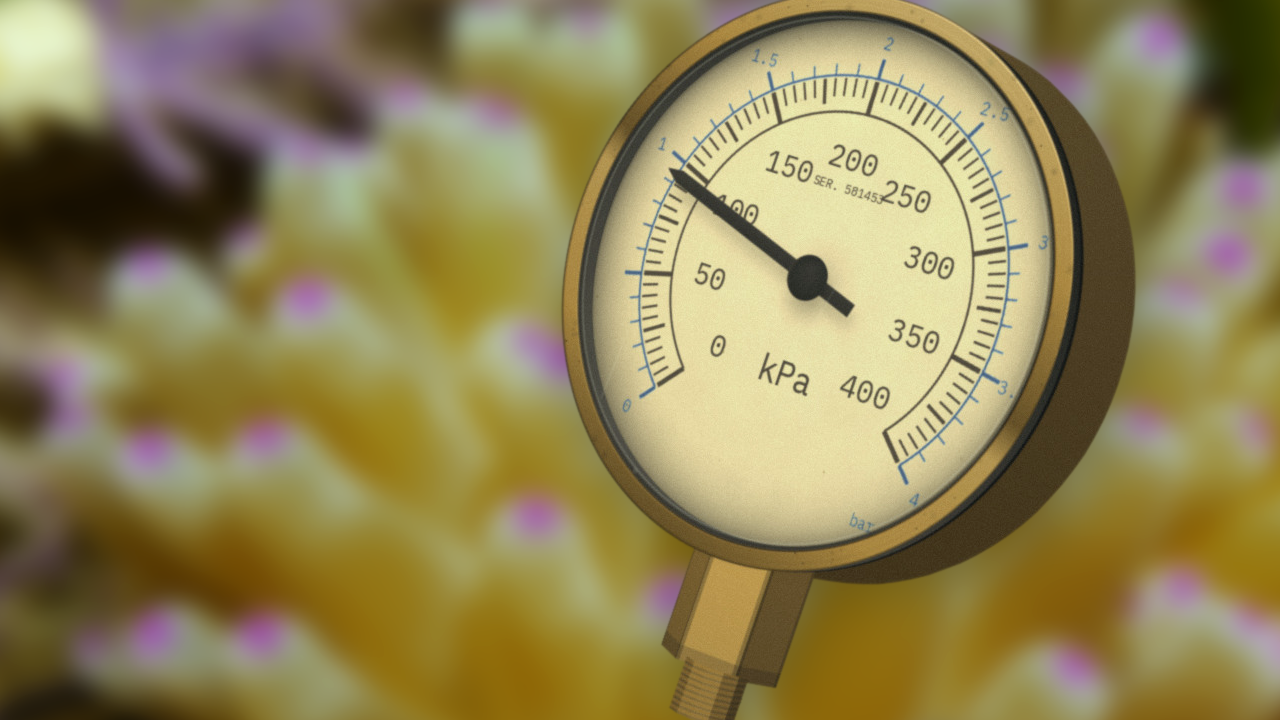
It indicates 95 kPa
